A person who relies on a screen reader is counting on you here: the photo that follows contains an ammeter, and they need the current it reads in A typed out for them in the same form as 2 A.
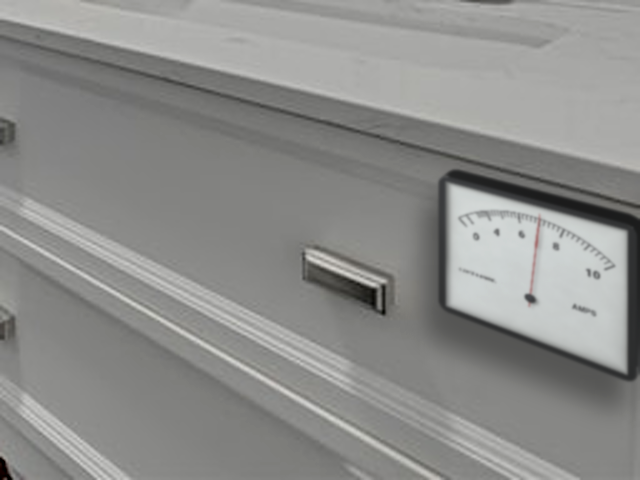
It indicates 7 A
